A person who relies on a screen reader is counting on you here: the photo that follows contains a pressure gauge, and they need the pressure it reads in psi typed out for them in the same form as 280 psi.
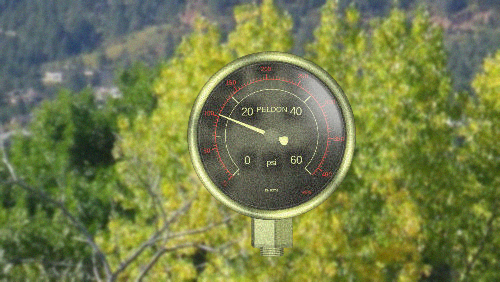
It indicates 15 psi
